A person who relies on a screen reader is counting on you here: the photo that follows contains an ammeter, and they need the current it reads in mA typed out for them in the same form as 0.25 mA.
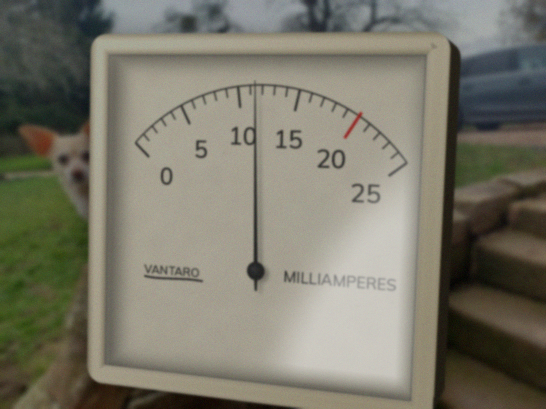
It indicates 11.5 mA
